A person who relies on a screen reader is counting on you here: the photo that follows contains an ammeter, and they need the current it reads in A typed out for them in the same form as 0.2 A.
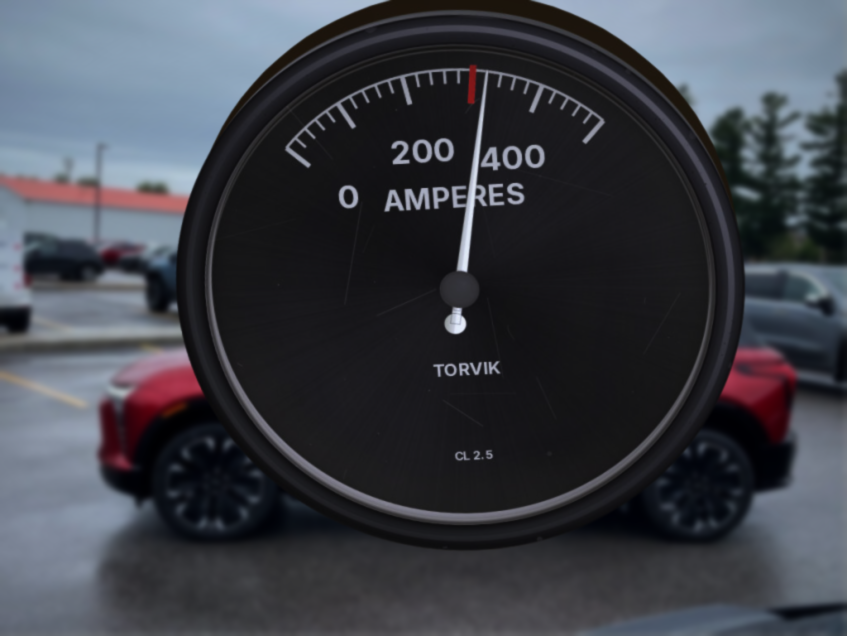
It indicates 320 A
